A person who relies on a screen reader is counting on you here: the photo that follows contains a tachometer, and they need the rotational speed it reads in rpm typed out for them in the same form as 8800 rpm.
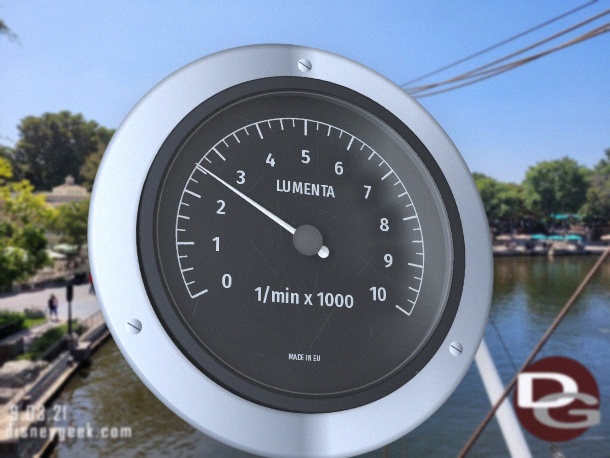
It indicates 2500 rpm
